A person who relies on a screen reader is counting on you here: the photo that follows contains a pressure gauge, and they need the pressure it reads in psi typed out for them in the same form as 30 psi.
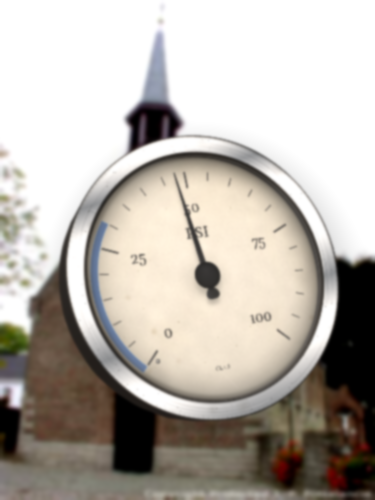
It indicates 47.5 psi
